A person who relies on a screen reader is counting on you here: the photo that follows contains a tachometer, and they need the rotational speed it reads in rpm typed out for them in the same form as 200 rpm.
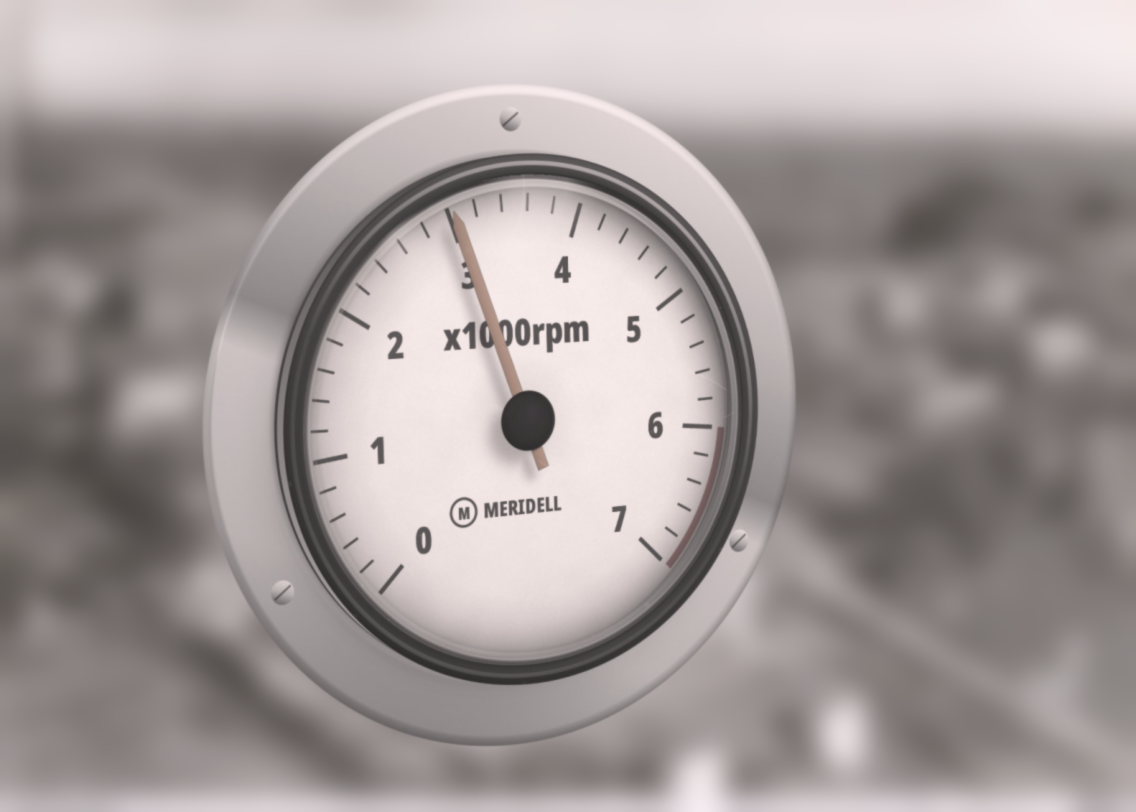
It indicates 3000 rpm
